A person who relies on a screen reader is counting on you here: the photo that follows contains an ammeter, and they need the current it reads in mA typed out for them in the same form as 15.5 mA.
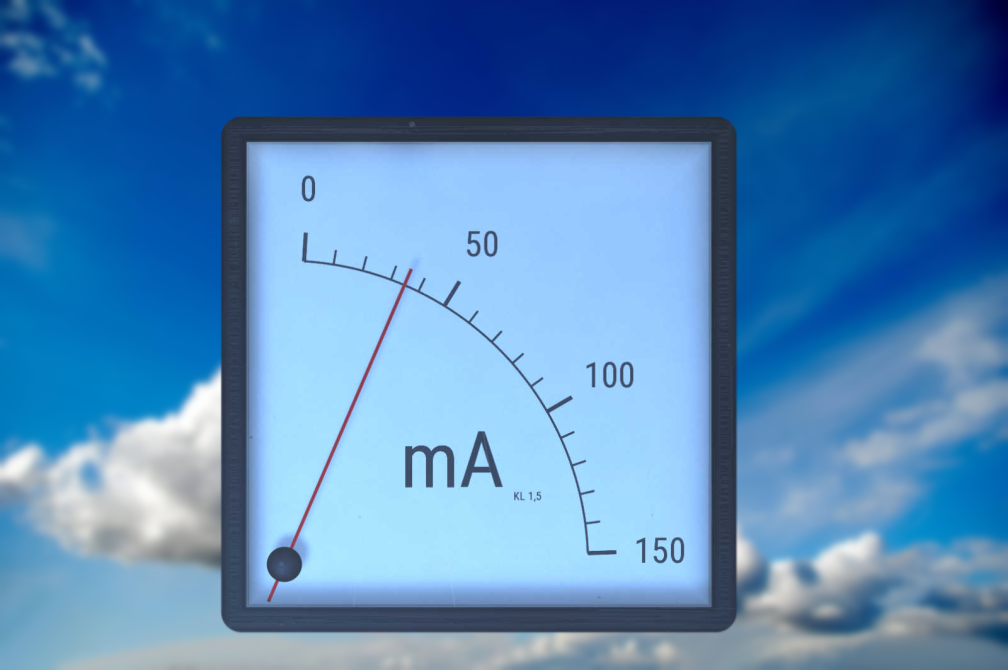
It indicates 35 mA
